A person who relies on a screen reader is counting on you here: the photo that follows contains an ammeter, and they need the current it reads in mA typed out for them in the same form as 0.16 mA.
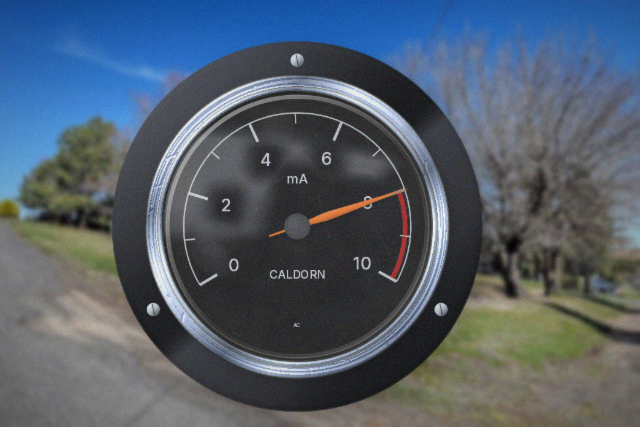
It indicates 8 mA
